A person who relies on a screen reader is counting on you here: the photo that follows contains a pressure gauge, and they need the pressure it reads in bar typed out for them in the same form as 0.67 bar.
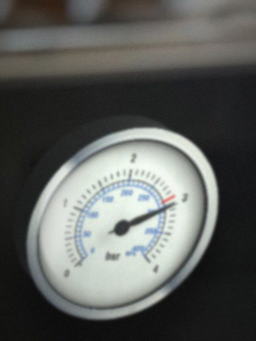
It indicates 3 bar
